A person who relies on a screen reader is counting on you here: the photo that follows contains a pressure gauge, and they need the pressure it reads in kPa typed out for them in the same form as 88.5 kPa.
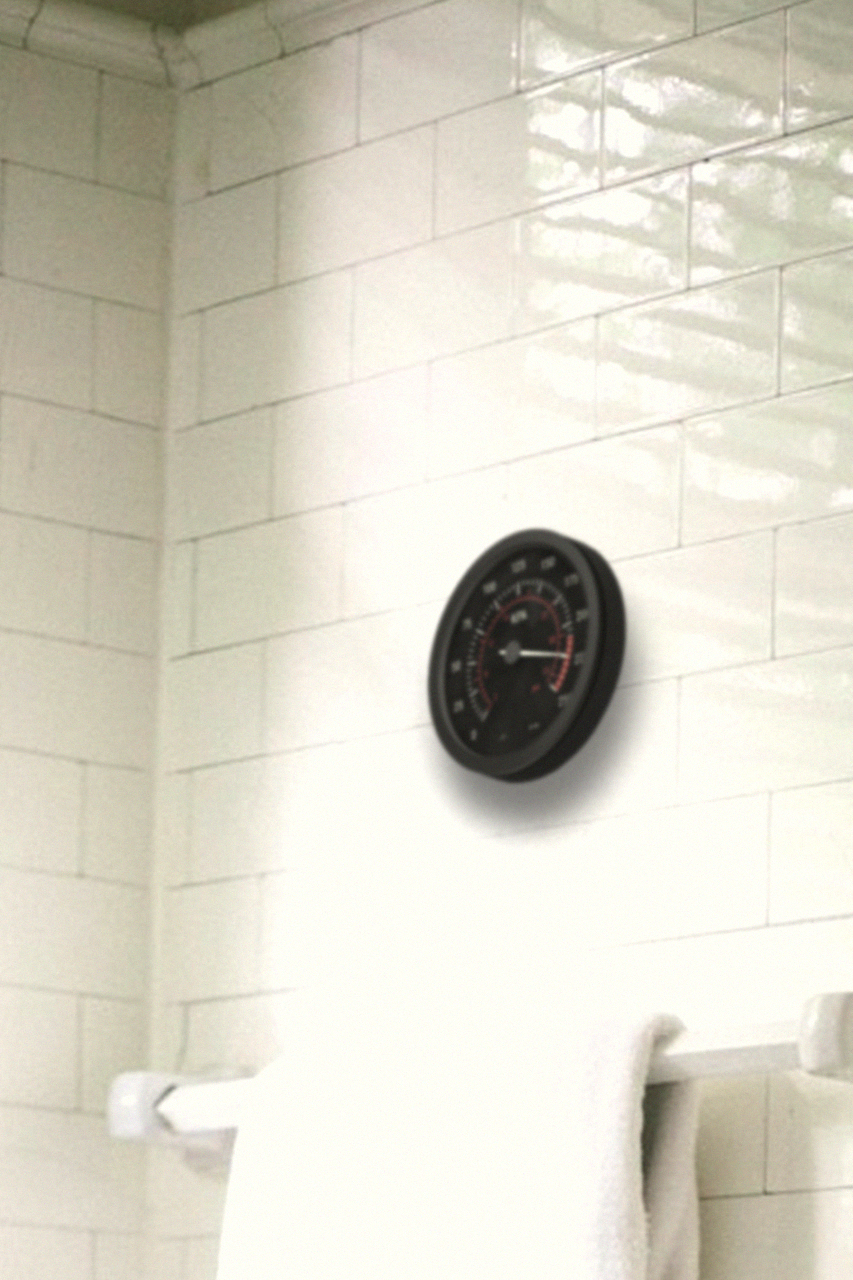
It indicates 225 kPa
